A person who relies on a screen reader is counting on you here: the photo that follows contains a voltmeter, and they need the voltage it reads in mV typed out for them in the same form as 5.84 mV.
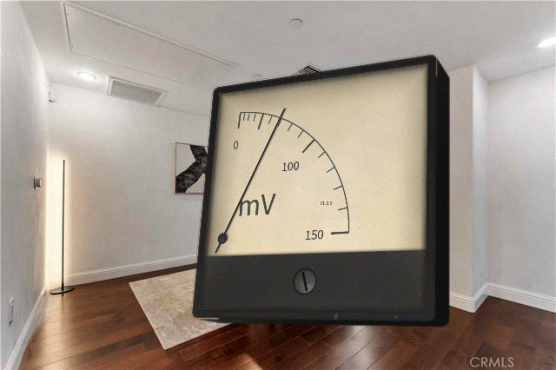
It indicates 70 mV
